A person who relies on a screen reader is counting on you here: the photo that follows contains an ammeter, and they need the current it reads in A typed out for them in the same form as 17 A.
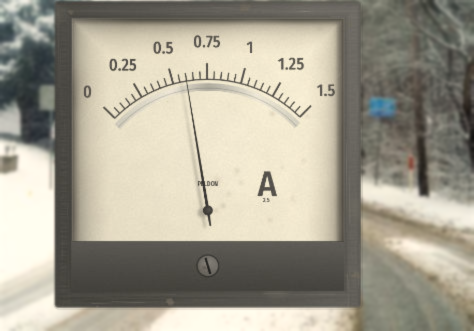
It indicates 0.6 A
